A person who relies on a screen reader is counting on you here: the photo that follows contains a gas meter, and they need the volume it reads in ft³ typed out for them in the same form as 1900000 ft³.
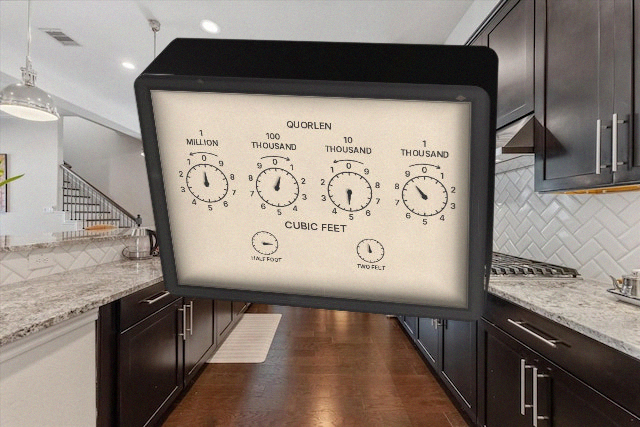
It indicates 4900 ft³
